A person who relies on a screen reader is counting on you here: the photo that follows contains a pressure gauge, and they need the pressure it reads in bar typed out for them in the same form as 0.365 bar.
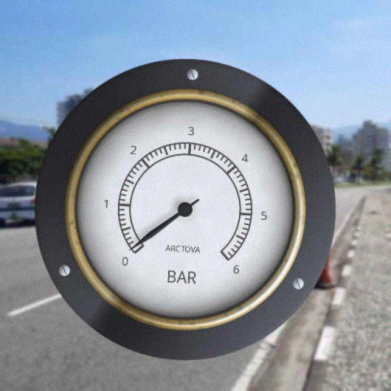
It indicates 0.1 bar
